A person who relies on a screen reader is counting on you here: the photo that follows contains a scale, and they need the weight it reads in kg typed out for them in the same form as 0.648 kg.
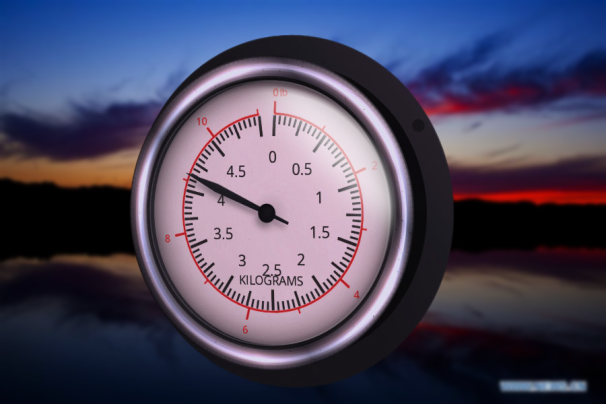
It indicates 4.15 kg
